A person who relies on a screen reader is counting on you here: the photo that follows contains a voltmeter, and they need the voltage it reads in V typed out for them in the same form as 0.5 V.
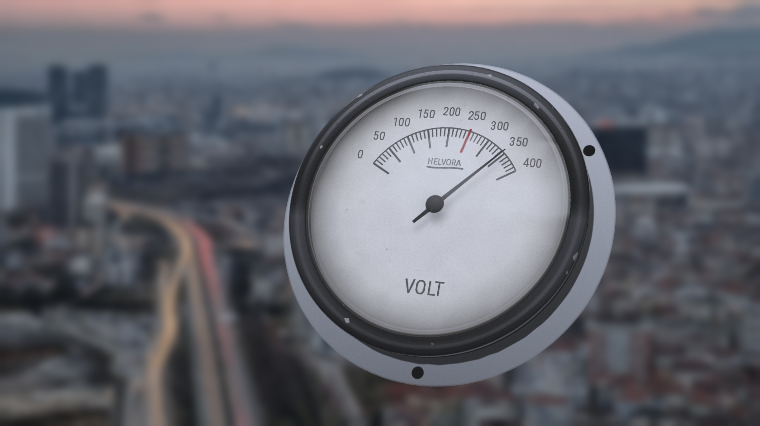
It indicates 350 V
